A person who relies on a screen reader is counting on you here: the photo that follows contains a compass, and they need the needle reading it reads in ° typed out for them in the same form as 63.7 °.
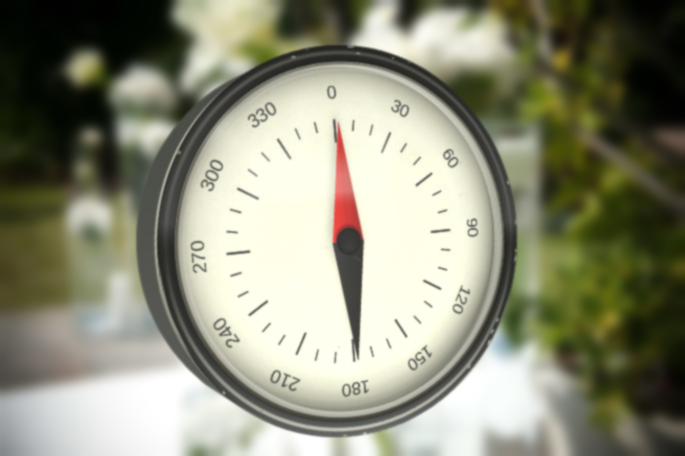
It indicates 0 °
